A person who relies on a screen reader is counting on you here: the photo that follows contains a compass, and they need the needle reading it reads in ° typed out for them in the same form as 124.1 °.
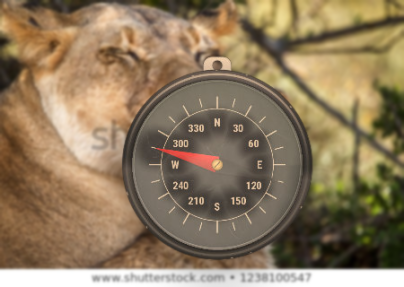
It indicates 285 °
